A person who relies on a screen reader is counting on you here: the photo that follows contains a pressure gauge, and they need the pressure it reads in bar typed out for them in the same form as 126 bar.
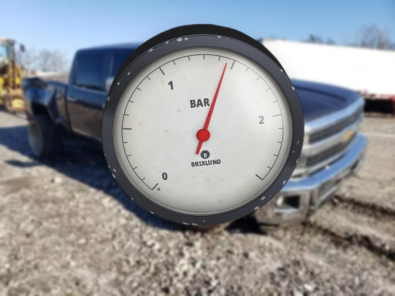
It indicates 1.45 bar
